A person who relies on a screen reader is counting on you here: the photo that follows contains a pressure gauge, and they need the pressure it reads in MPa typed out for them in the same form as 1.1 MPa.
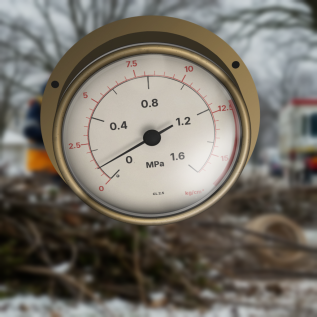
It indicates 0.1 MPa
